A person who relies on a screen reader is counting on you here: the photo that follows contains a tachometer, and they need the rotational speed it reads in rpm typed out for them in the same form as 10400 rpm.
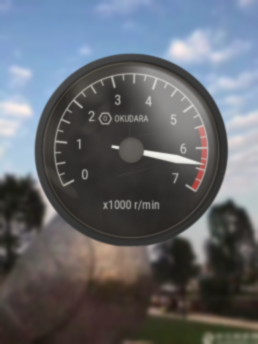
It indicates 6375 rpm
